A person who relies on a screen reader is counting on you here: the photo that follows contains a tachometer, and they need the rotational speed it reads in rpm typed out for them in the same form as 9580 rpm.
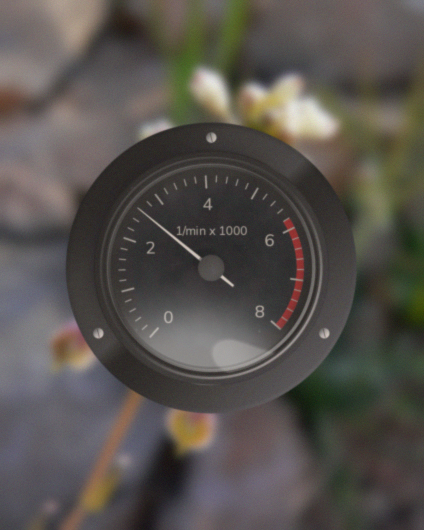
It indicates 2600 rpm
